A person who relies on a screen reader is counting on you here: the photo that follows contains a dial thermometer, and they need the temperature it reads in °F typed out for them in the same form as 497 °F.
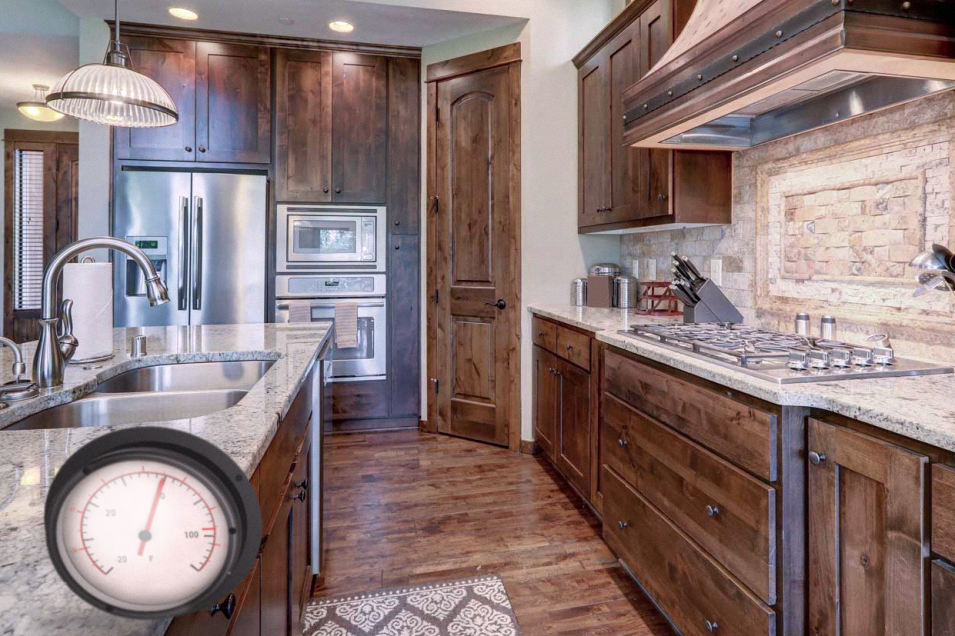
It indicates 60 °F
